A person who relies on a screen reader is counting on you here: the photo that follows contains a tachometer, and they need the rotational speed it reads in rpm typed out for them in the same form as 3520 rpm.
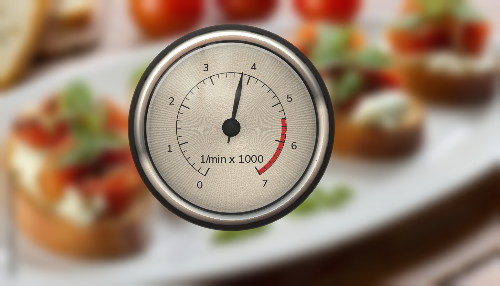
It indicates 3800 rpm
